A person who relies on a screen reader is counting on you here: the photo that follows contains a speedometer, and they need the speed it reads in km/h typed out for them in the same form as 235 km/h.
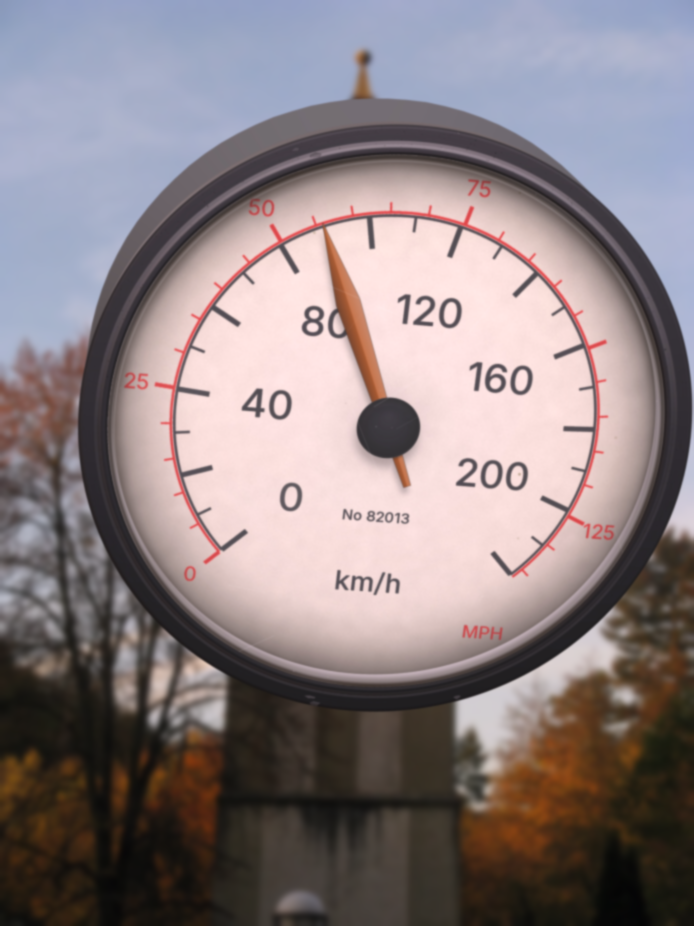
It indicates 90 km/h
